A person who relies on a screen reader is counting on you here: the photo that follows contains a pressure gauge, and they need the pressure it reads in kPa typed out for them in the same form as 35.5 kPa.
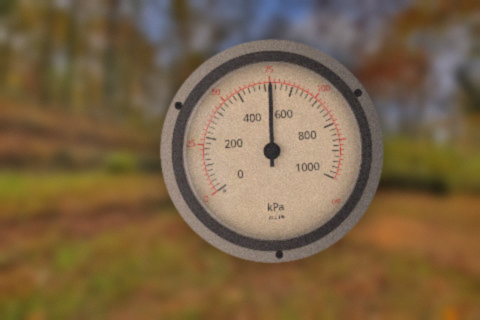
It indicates 520 kPa
